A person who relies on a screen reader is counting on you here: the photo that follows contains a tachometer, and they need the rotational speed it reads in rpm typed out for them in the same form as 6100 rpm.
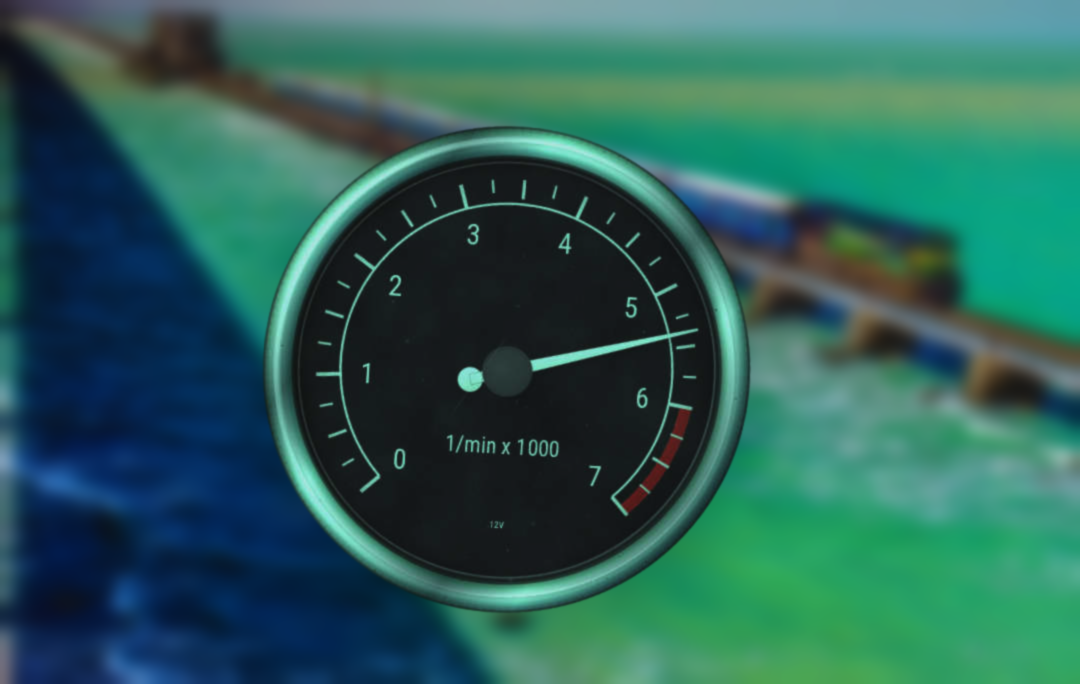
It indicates 5375 rpm
